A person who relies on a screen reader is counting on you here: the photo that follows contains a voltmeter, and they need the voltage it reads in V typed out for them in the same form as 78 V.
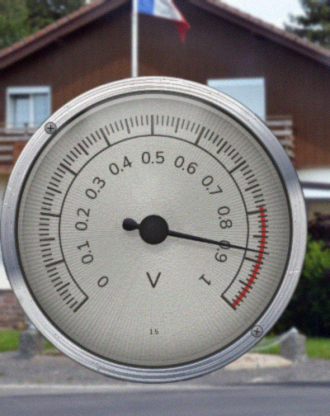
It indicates 0.88 V
